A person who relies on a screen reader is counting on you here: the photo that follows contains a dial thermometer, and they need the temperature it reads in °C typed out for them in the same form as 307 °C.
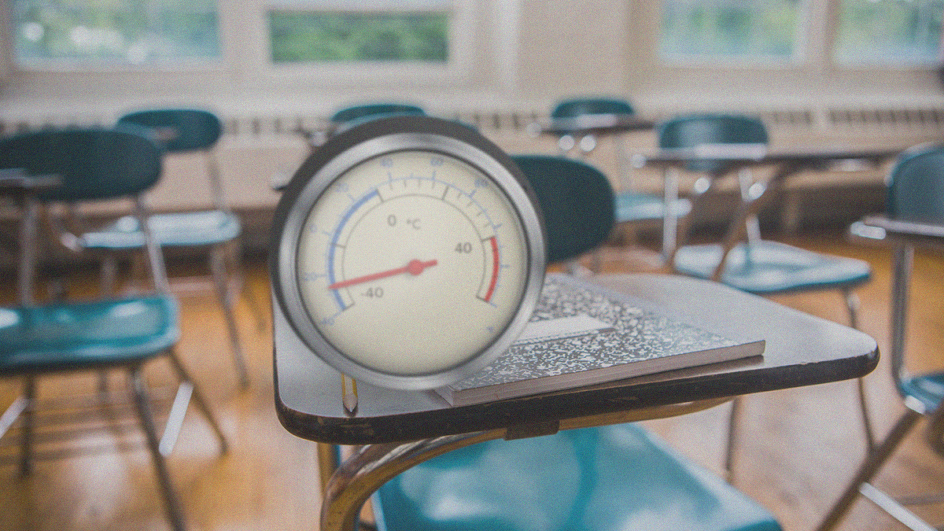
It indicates -32 °C
